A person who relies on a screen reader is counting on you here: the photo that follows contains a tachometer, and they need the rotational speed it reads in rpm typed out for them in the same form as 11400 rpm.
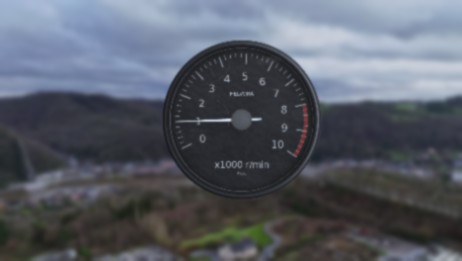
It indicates 1000 rpm
